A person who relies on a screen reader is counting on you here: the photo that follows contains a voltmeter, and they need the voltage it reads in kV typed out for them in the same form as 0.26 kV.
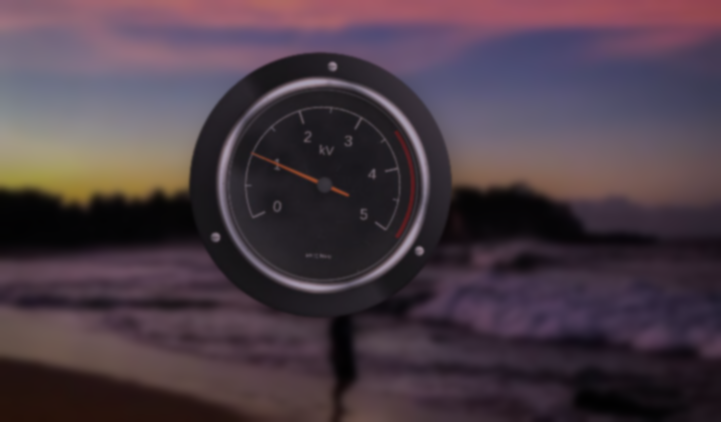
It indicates 1 kV
